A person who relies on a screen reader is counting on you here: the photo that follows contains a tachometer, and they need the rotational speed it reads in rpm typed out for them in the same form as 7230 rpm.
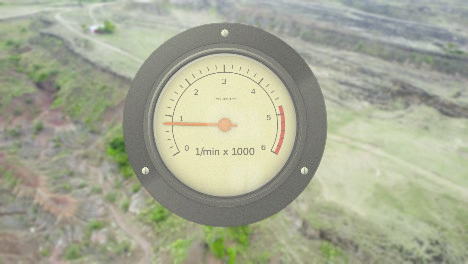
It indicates 800 rpm
